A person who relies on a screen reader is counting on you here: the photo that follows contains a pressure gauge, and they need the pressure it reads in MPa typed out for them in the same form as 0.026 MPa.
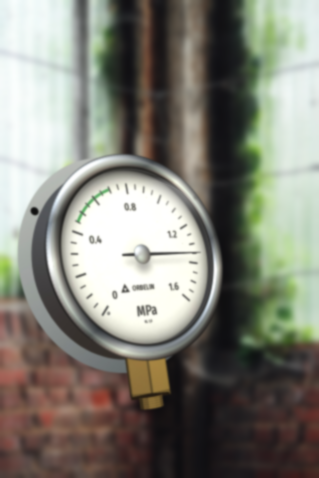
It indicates 1.35 MPa
